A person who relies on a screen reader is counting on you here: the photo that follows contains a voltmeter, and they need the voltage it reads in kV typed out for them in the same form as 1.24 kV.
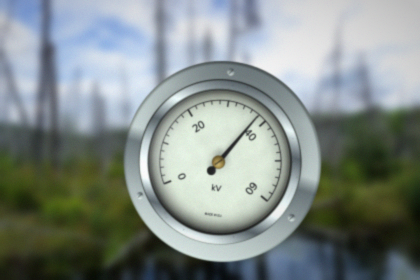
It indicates 38 kV
